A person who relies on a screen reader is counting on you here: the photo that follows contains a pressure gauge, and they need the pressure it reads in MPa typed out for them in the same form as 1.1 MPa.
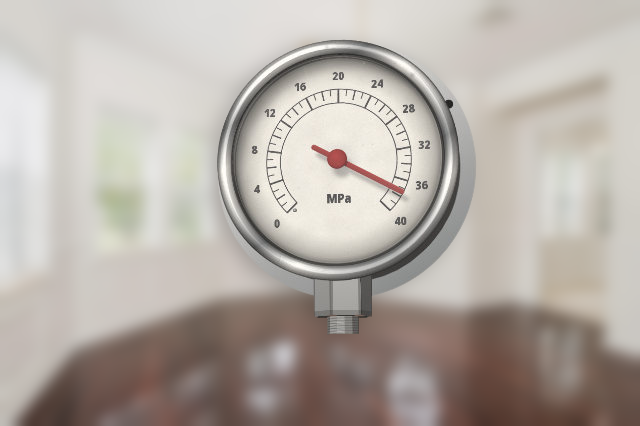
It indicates 37.5 MPa
